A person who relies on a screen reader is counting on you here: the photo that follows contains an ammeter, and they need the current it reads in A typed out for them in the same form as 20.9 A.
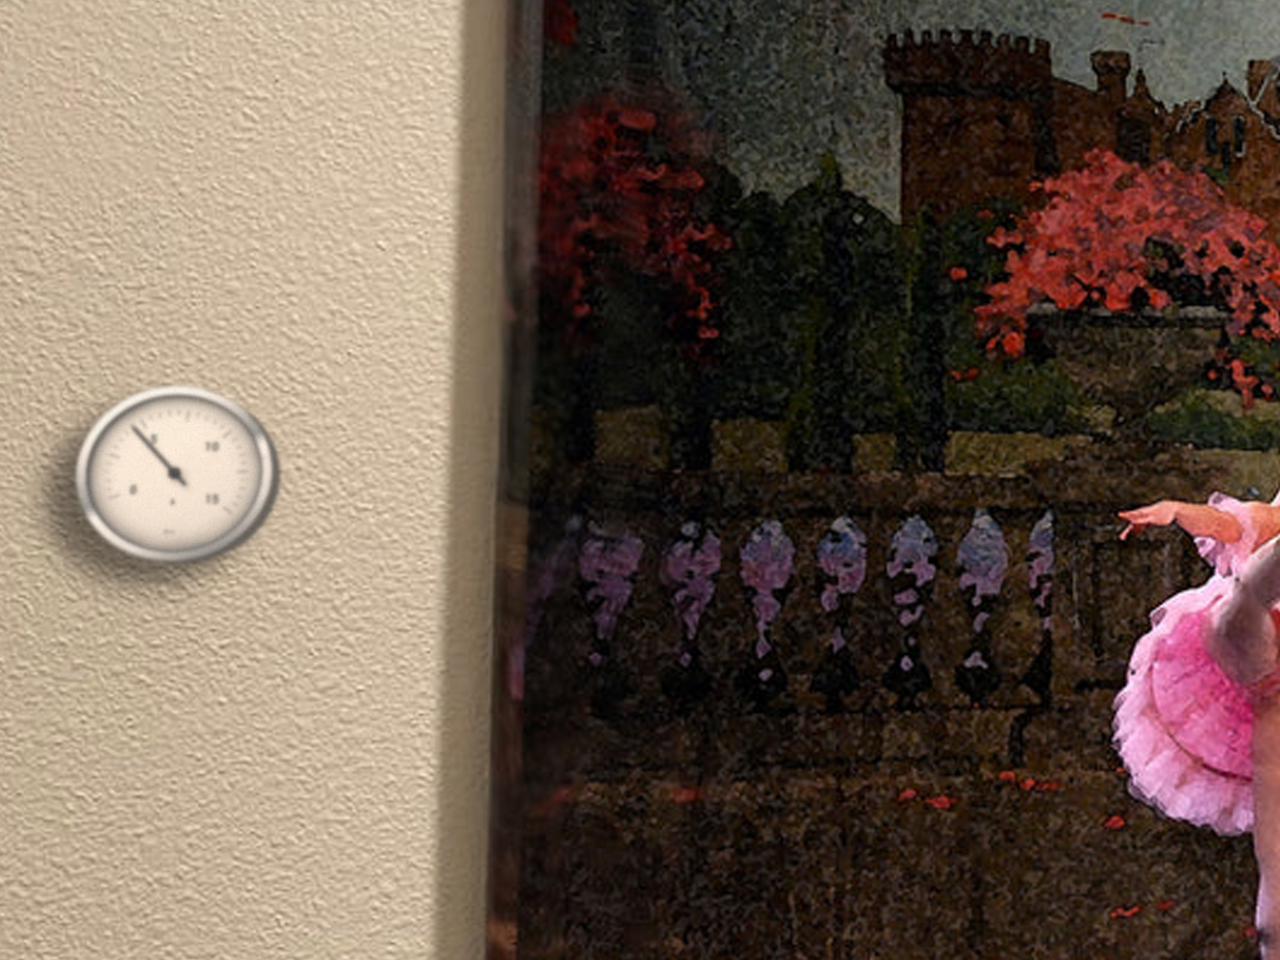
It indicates 4.5 A
